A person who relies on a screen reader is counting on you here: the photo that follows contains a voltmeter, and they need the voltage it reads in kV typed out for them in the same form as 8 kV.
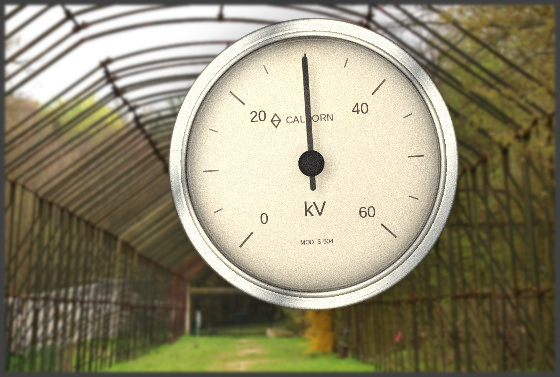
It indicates 30 kV
